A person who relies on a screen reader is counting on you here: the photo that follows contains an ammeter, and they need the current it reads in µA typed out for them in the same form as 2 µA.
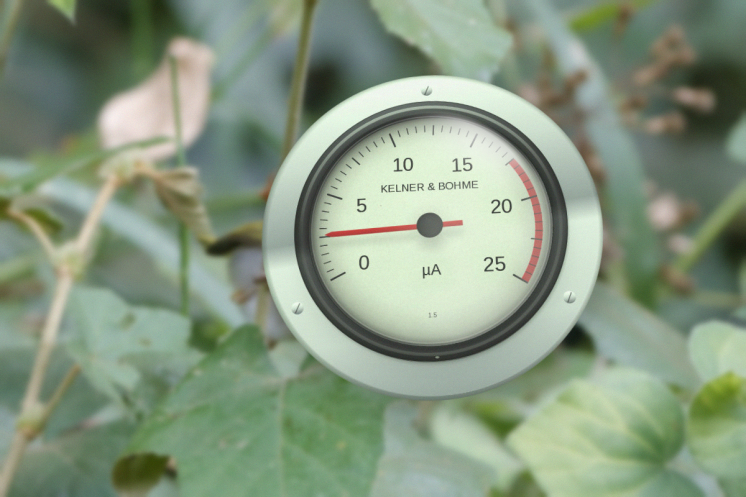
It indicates 2.5 µA
